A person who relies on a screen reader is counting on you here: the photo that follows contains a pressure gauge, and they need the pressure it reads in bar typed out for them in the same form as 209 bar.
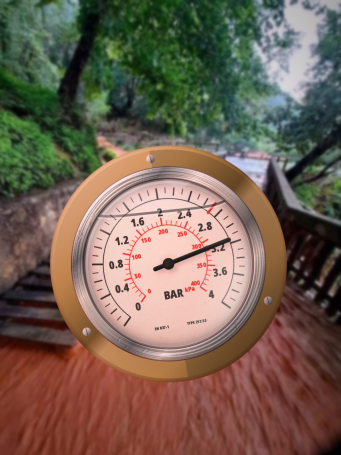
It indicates 3.15 bar
